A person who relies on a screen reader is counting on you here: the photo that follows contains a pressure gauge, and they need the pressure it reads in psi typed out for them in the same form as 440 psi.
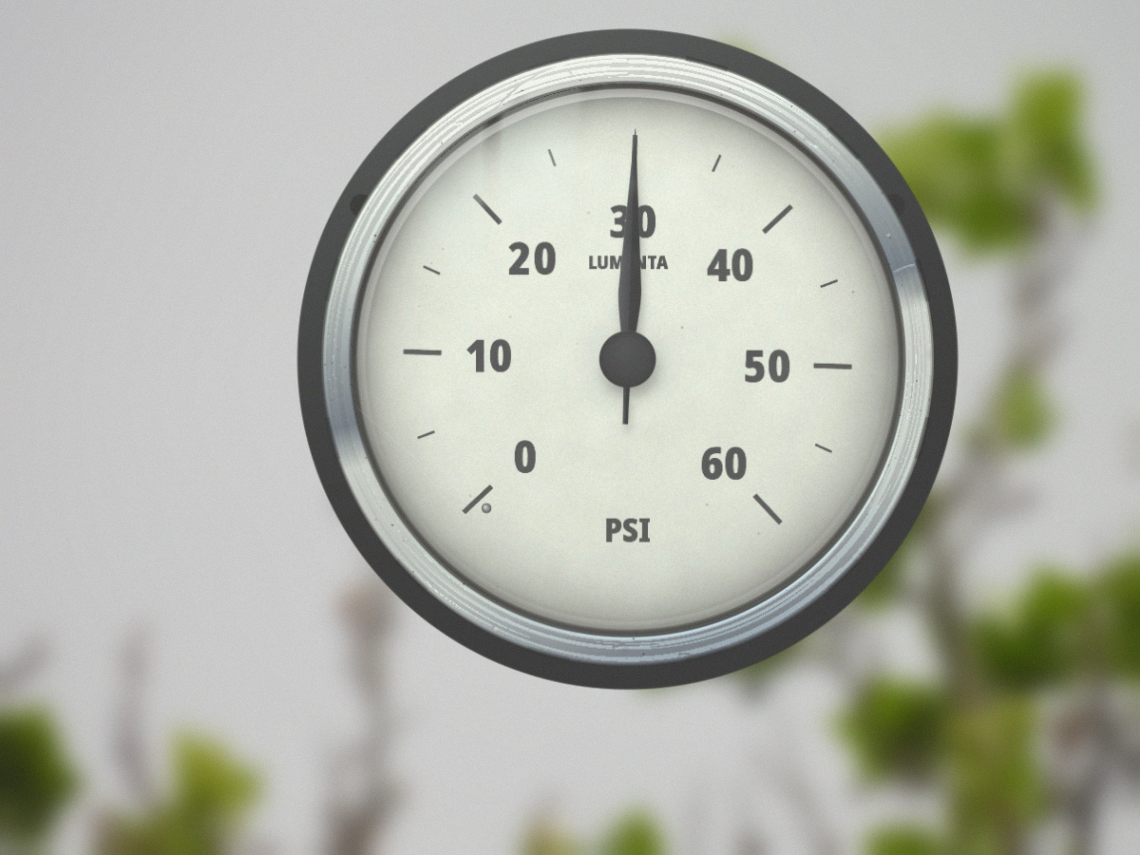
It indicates 30 psi
